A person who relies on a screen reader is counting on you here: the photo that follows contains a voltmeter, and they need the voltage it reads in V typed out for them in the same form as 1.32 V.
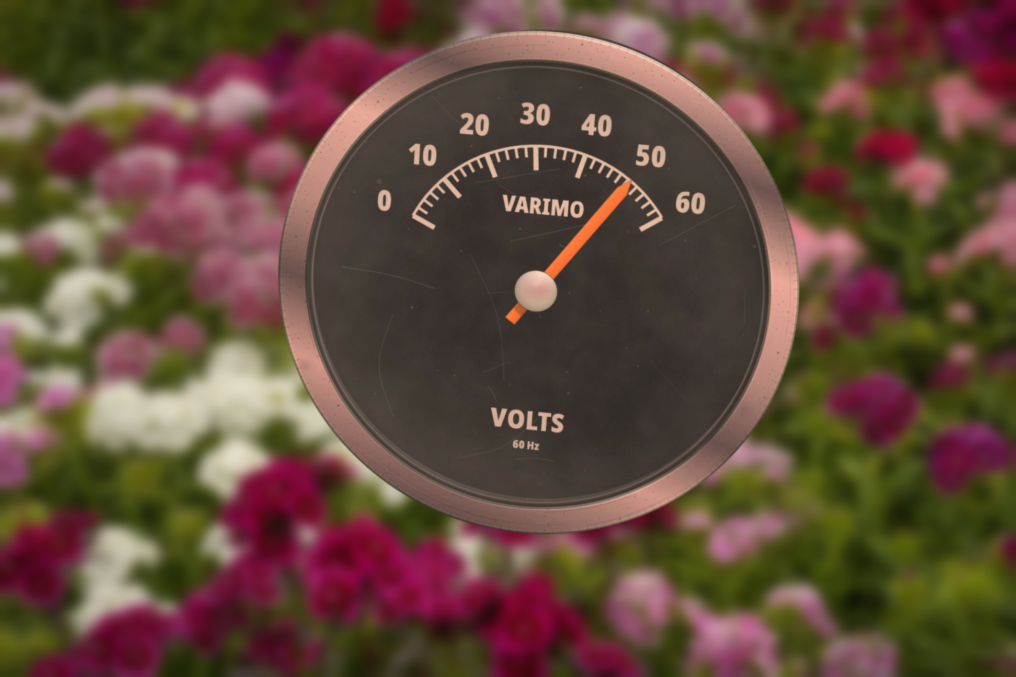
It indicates 50 V
